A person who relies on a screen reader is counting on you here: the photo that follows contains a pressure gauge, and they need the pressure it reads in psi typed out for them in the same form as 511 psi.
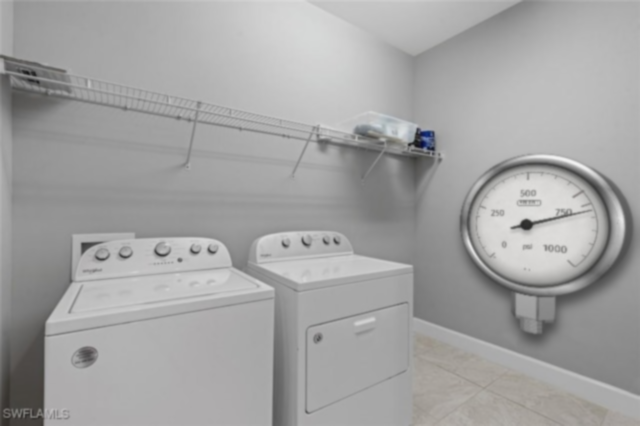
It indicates 775 psi
